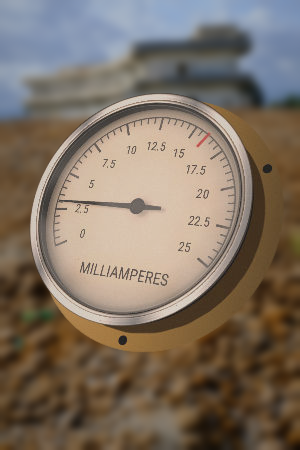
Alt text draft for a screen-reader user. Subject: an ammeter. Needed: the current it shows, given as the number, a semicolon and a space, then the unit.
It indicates 3; mA
